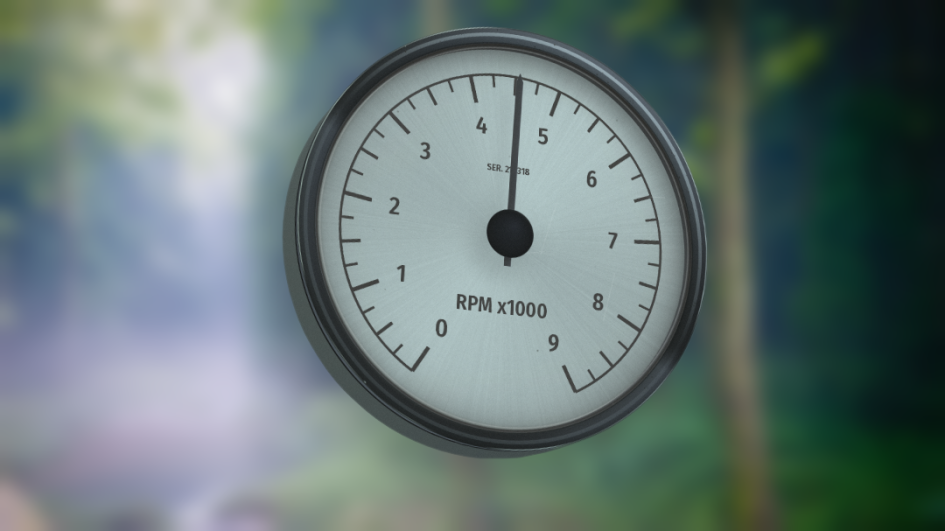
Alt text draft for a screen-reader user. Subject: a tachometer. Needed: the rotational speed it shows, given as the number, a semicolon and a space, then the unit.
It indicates 4500; rpm
